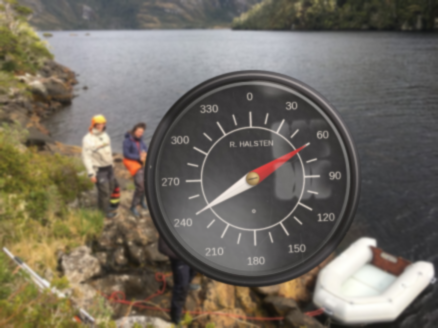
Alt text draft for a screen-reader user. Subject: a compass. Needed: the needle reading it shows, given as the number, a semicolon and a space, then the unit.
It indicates 60; °
